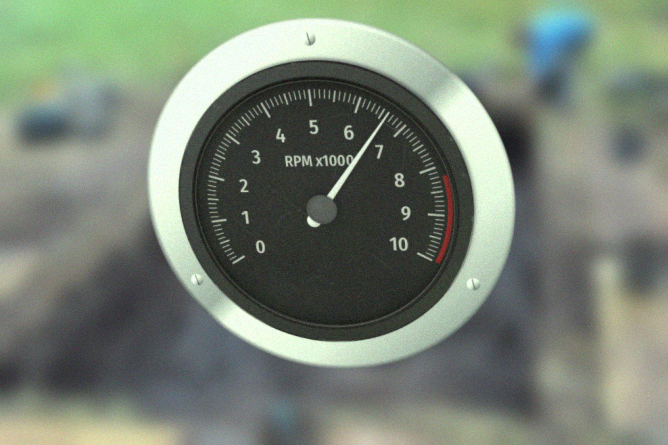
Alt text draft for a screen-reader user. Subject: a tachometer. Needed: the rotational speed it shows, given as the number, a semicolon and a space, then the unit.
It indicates 6600; rpm
